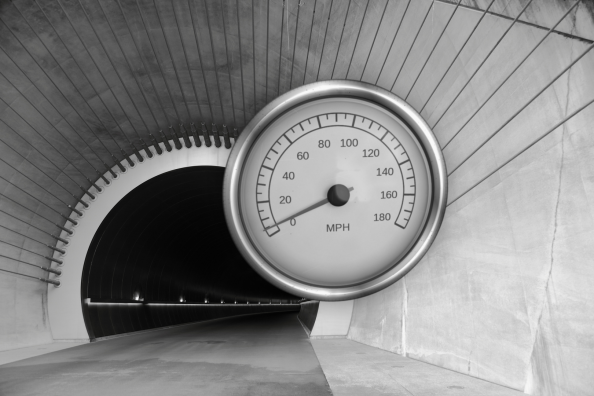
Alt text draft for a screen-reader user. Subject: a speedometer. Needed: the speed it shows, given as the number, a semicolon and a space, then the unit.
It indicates 5; mph
